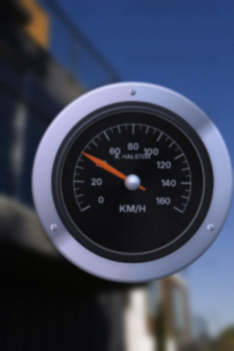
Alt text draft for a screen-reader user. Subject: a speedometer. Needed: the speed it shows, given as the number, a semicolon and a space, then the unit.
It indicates 40; km/h
